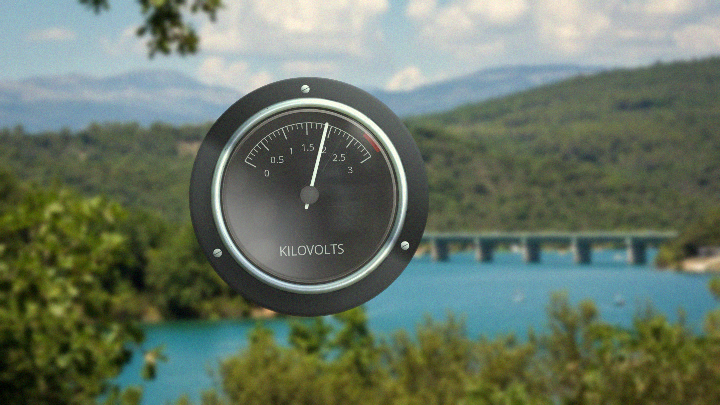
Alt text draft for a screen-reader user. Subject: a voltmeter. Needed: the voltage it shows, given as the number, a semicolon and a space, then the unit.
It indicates 1.9; kV
